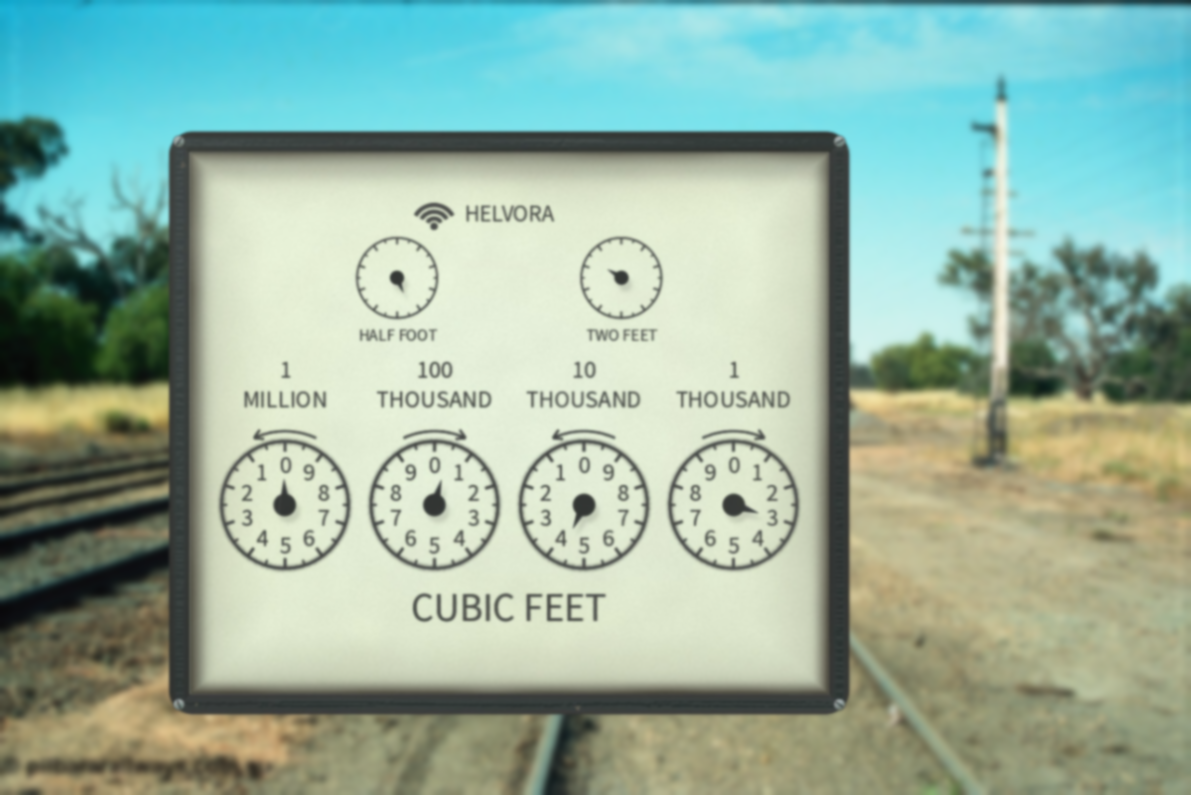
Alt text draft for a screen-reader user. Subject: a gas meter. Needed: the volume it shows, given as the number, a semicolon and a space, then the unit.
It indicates 4300; ft³
